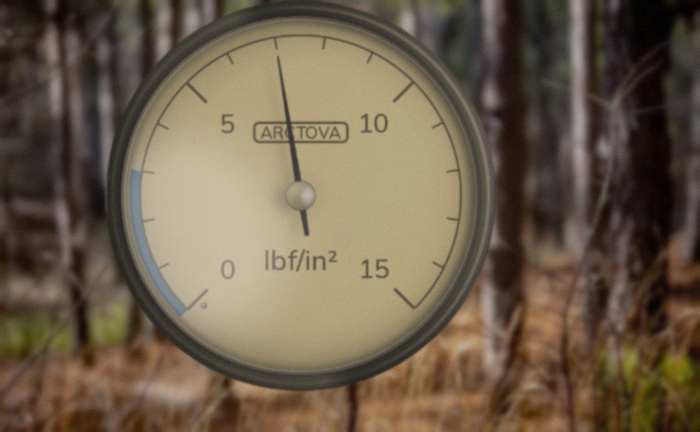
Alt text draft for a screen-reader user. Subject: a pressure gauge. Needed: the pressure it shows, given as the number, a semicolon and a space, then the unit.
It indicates 7; psi
